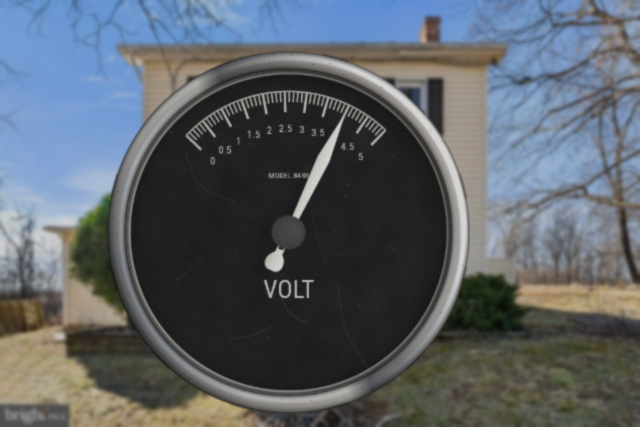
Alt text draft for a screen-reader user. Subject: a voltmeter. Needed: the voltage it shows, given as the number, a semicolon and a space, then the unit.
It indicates 4; V
